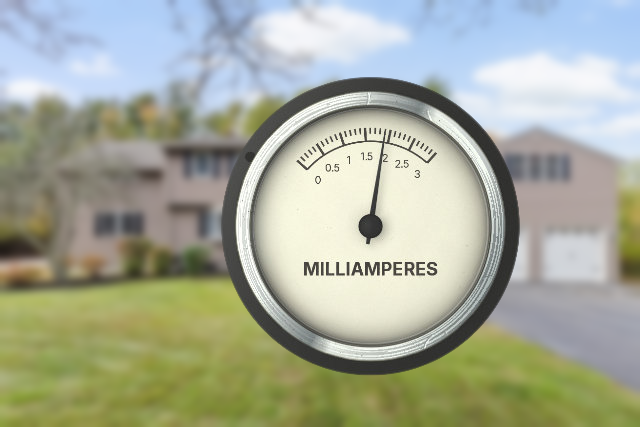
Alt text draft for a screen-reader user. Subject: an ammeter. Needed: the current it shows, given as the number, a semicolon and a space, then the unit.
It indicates 1.9; mA
